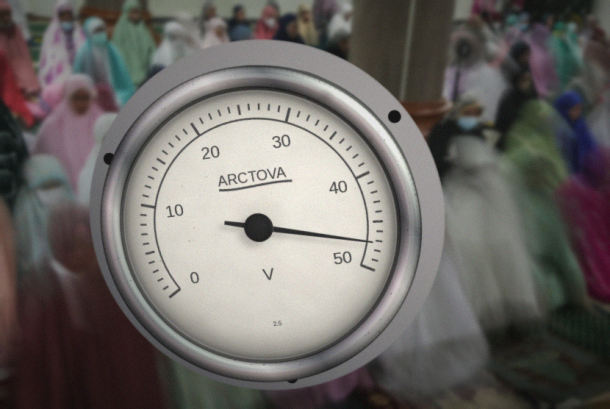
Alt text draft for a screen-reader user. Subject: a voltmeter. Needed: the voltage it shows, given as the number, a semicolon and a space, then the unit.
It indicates 47; V
